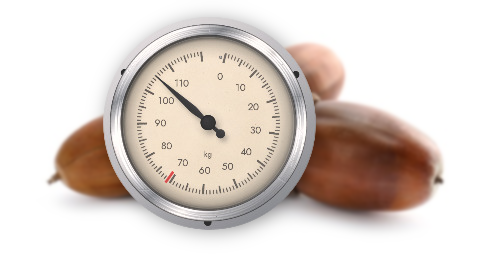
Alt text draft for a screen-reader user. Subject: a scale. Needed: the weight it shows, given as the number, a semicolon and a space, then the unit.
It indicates 105; kg
